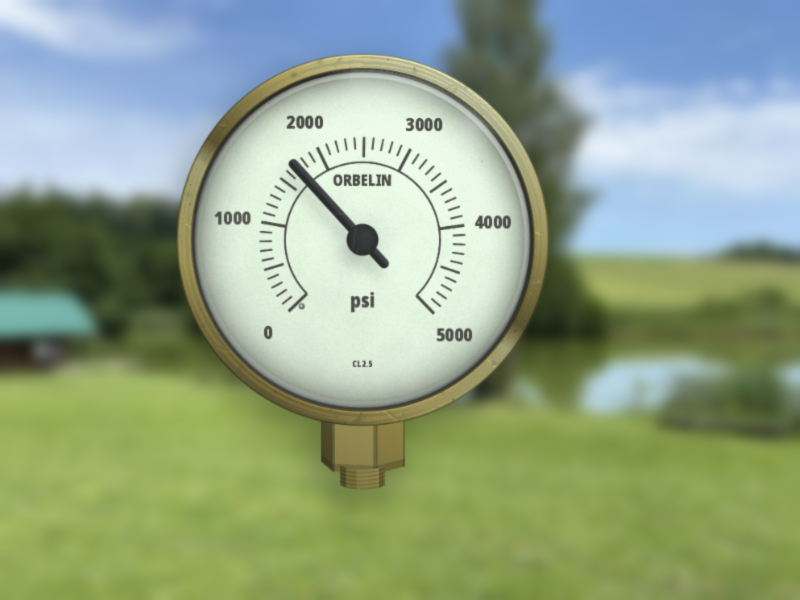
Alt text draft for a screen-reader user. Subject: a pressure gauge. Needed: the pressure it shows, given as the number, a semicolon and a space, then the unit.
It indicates 1700; psi
